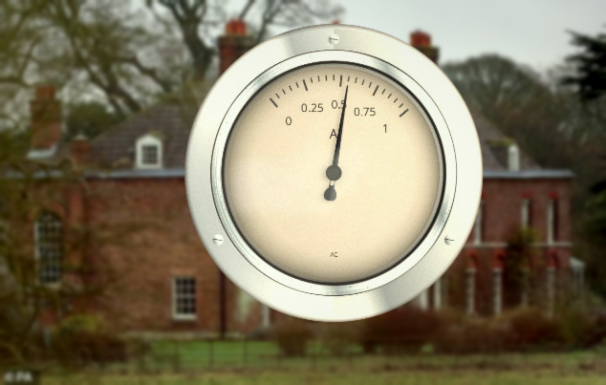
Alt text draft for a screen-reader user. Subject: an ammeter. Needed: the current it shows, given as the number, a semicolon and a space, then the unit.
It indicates 0.55; A
